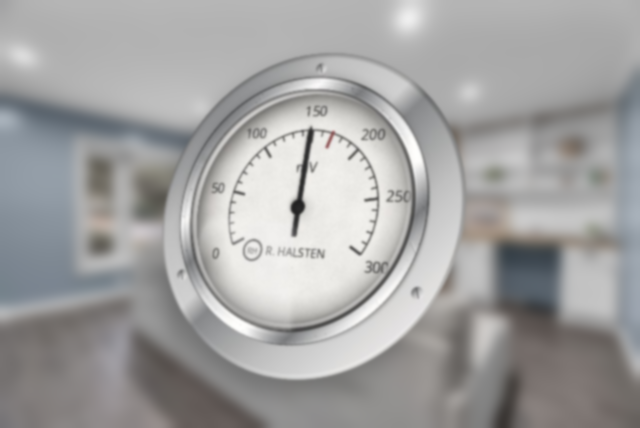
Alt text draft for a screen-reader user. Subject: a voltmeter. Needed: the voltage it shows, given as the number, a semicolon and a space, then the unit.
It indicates 150; mV
